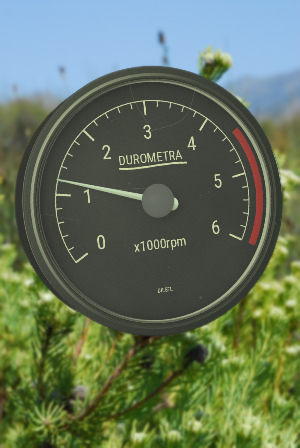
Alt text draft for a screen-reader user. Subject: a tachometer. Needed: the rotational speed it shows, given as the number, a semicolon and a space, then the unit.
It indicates 1200; rpm
